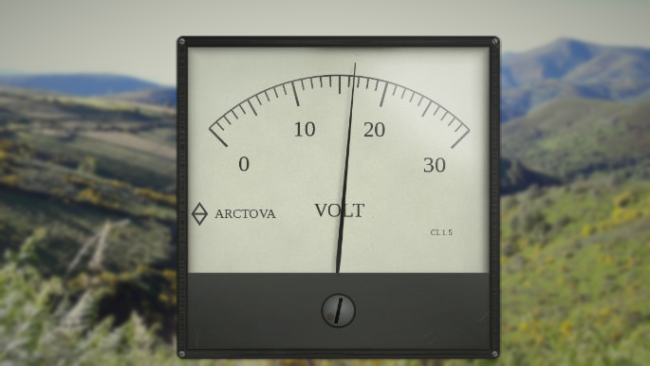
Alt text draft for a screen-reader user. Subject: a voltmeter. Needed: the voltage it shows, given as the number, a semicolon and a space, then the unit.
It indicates 16.5; V
